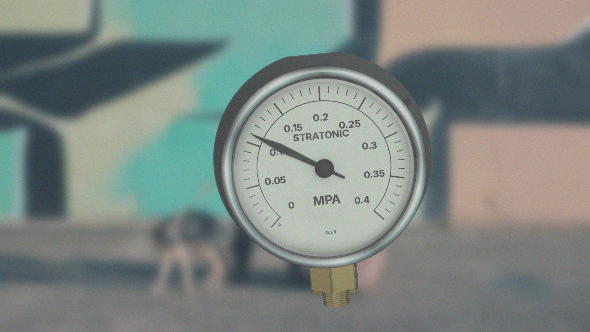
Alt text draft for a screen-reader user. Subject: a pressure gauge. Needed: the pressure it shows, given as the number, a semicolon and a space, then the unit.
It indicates 0.11; MPa
